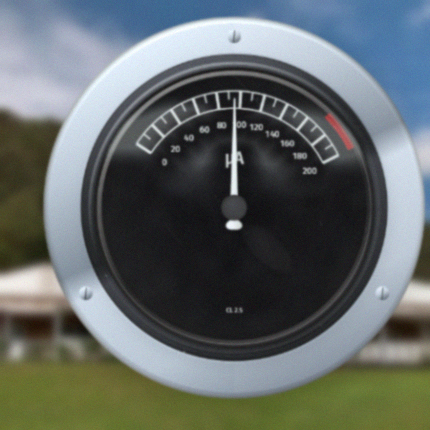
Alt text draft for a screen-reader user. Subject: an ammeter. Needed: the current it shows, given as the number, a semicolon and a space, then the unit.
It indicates 95; µA
